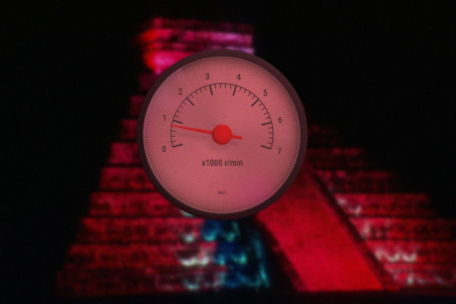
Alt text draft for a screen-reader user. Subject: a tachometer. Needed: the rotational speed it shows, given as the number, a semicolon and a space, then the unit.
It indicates 800; rpm
